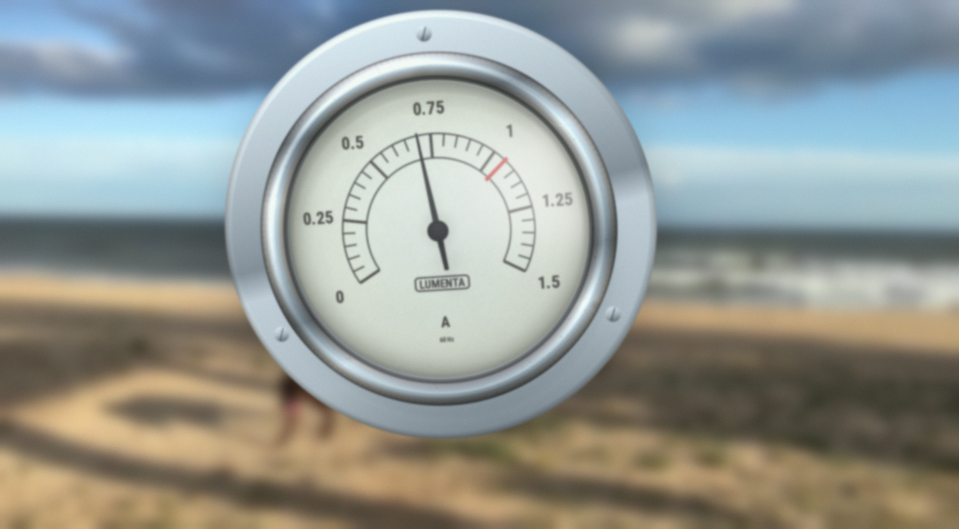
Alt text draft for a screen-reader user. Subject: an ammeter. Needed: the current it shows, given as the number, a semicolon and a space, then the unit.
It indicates 0.7; A
